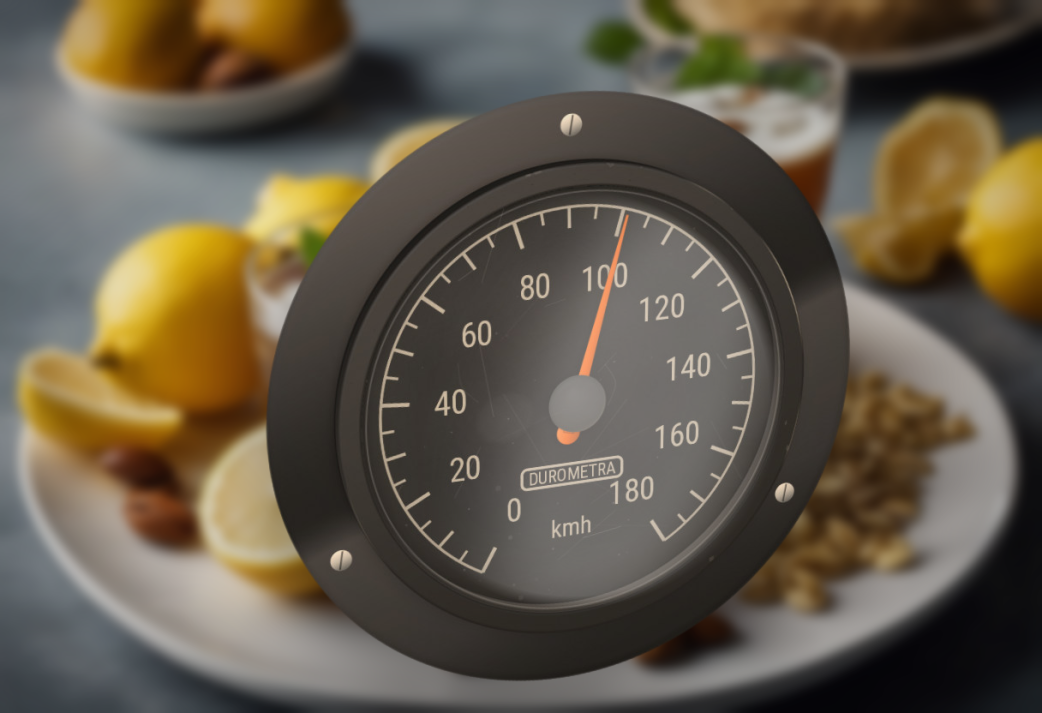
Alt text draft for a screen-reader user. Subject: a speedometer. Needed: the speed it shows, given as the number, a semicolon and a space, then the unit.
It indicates 100; km/h
